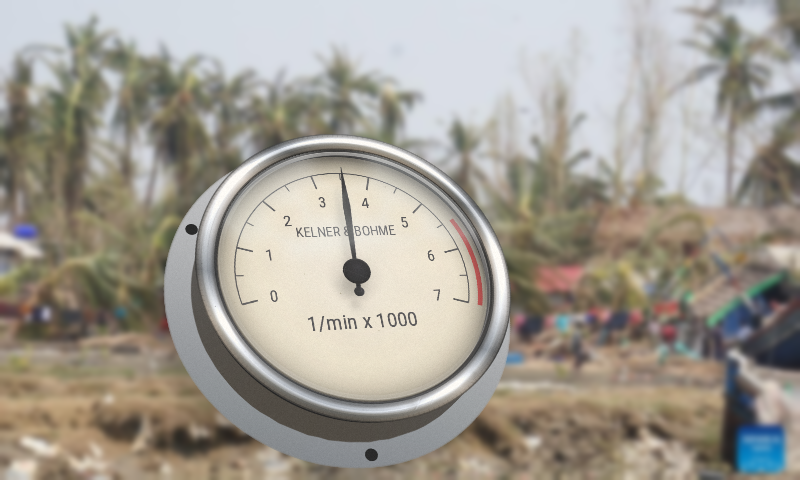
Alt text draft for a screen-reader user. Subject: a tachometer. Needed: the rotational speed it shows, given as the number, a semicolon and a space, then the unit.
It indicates 3500; rpm
